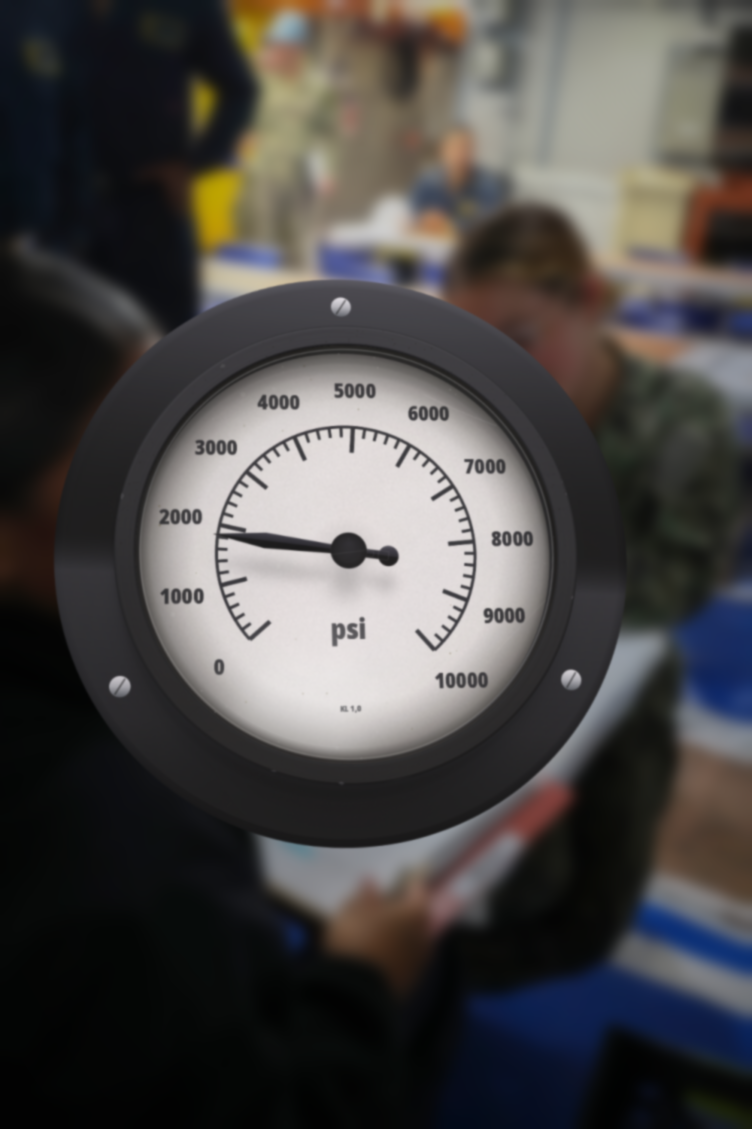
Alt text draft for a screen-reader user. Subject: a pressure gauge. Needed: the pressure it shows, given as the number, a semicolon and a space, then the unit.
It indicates 1800; psi
